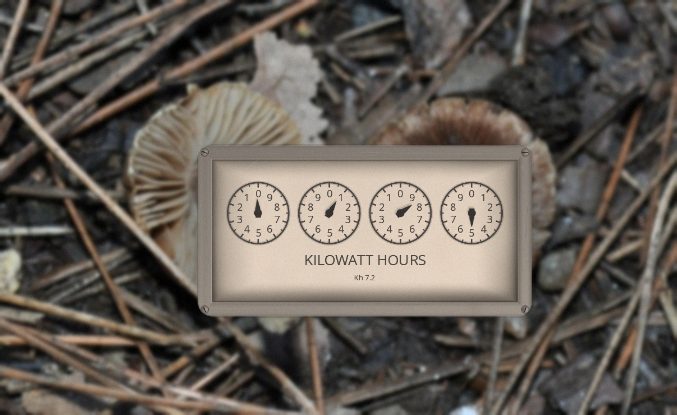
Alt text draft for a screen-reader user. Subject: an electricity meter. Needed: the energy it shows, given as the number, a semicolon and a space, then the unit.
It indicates 85; kWh
